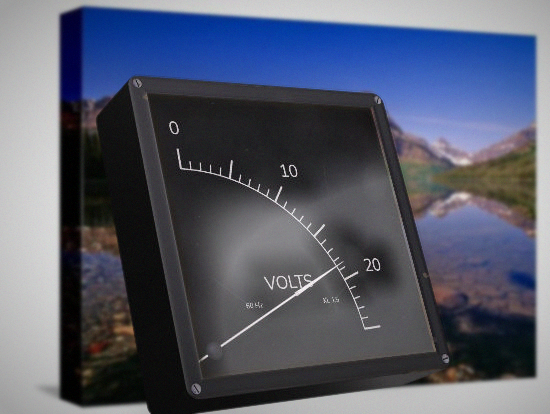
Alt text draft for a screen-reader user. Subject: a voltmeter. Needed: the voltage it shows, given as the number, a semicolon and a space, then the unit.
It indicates 18.5; V
